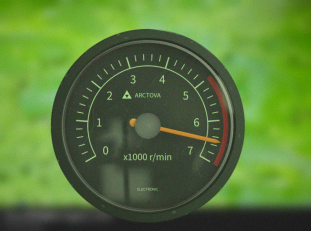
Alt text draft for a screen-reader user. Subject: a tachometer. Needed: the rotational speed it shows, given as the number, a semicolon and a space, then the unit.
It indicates 6500; rpm
